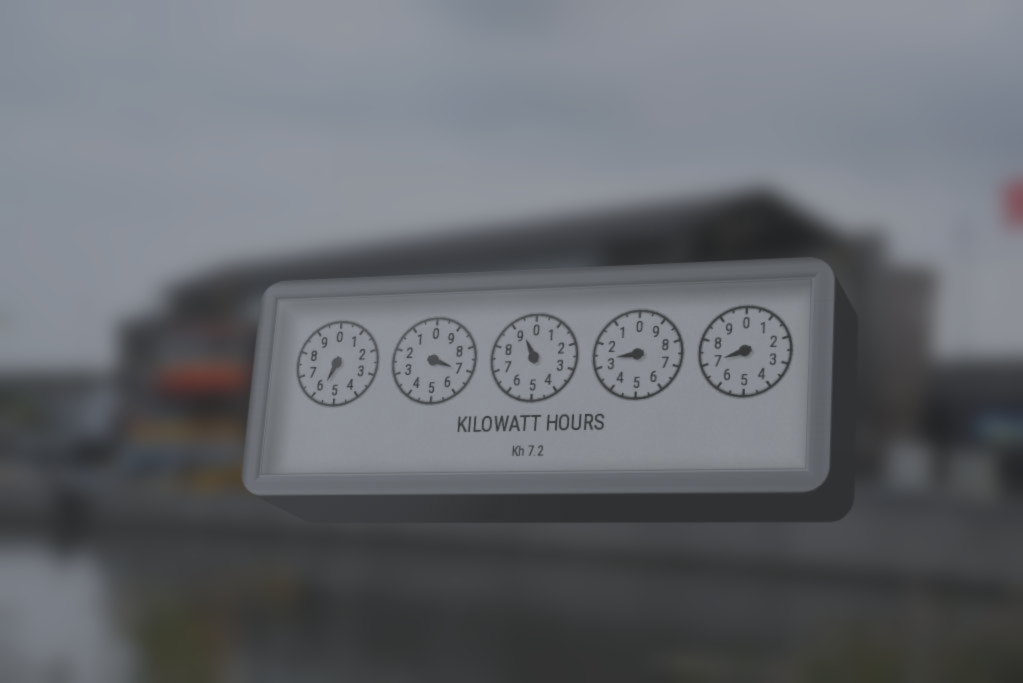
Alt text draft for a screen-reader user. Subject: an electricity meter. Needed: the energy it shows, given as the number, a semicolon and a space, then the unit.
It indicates 56927; kWh
